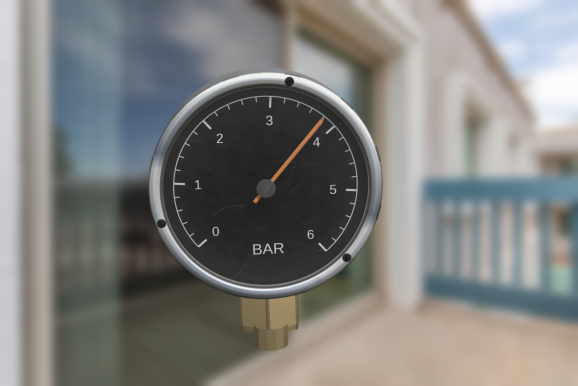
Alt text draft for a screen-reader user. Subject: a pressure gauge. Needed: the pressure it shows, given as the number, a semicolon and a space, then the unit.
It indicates 3.8; bar
